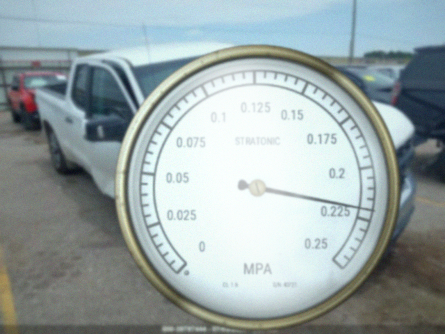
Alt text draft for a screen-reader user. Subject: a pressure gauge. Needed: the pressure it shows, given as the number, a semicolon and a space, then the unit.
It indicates 0.22; MPa
